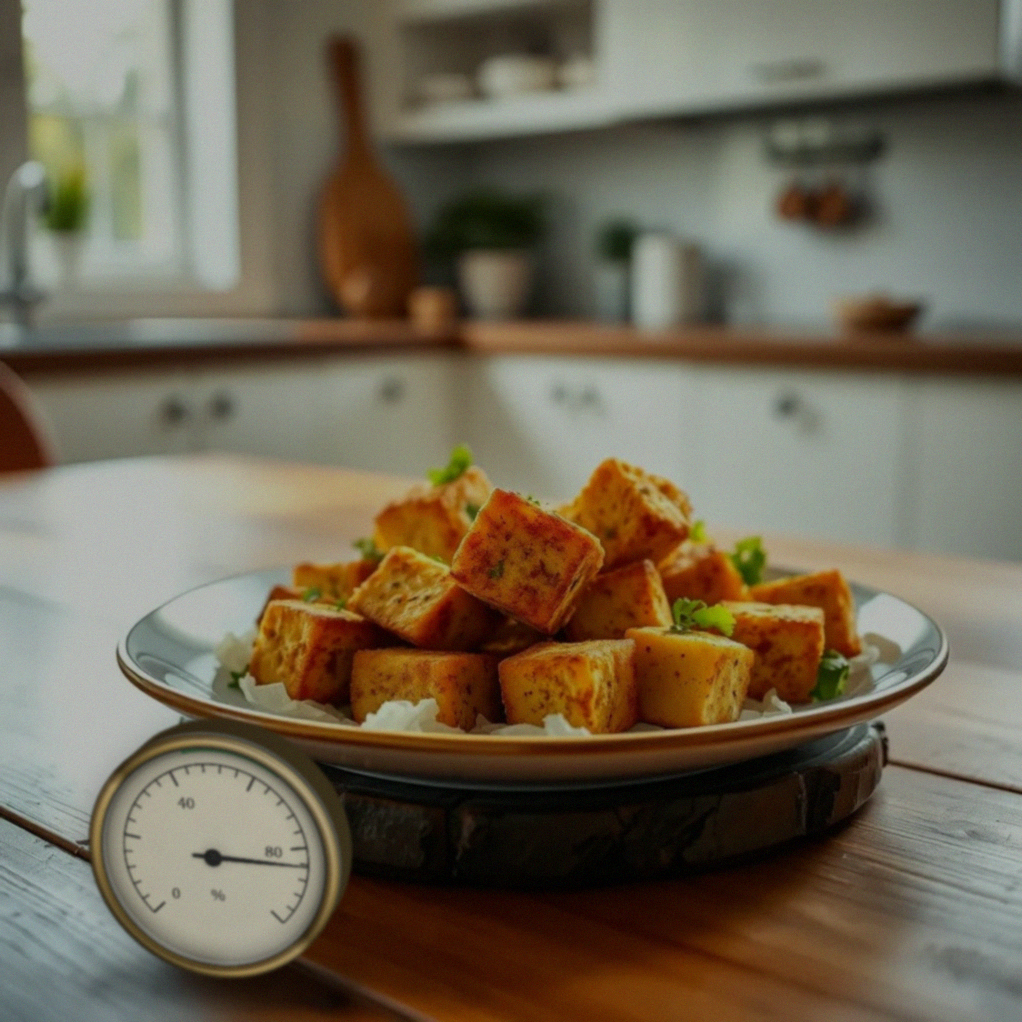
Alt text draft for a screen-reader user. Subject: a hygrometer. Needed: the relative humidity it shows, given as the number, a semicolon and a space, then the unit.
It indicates 84; %
